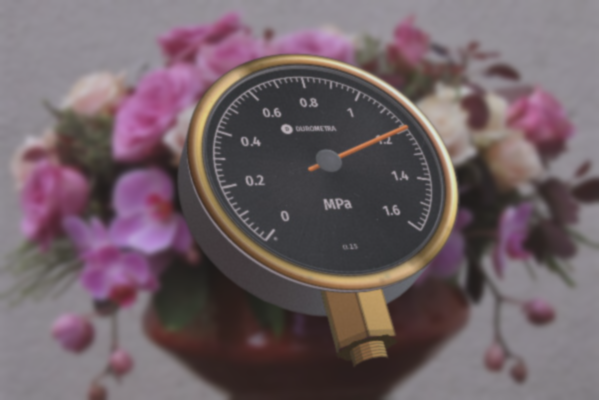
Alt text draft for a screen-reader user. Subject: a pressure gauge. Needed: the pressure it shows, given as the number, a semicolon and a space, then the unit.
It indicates 1.2; MPa
